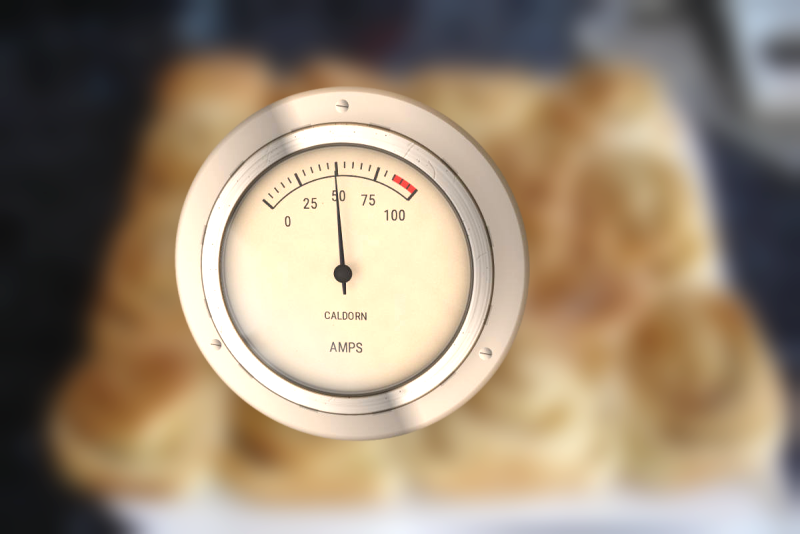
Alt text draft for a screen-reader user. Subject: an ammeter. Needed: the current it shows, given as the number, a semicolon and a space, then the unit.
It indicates 50; A
